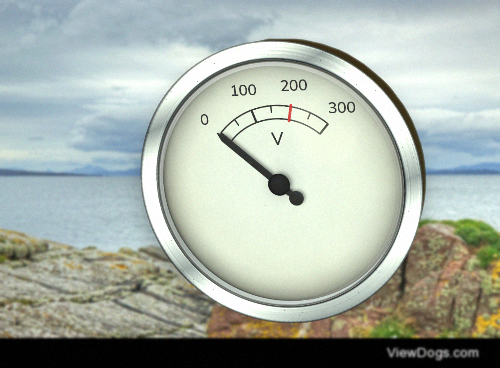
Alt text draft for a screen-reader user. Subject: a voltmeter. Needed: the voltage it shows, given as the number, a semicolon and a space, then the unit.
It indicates 0; V
